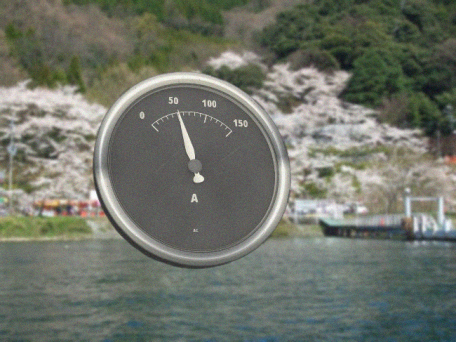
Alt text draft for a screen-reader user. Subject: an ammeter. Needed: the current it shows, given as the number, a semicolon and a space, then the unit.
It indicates 50; A
